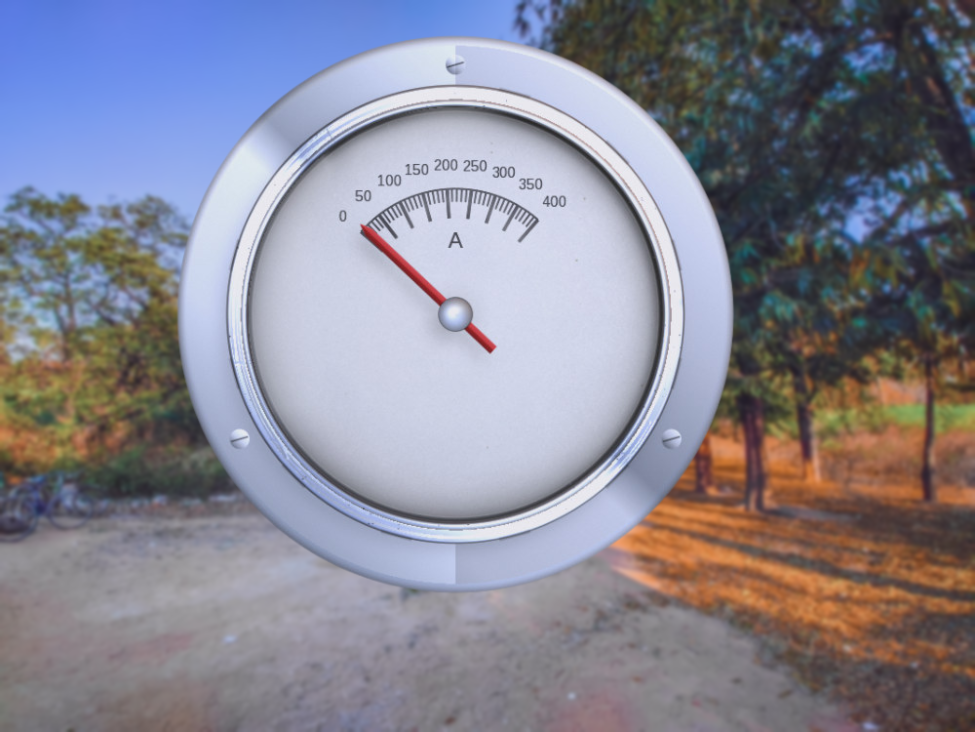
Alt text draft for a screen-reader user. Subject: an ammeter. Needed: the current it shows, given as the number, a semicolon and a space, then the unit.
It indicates 10; A
